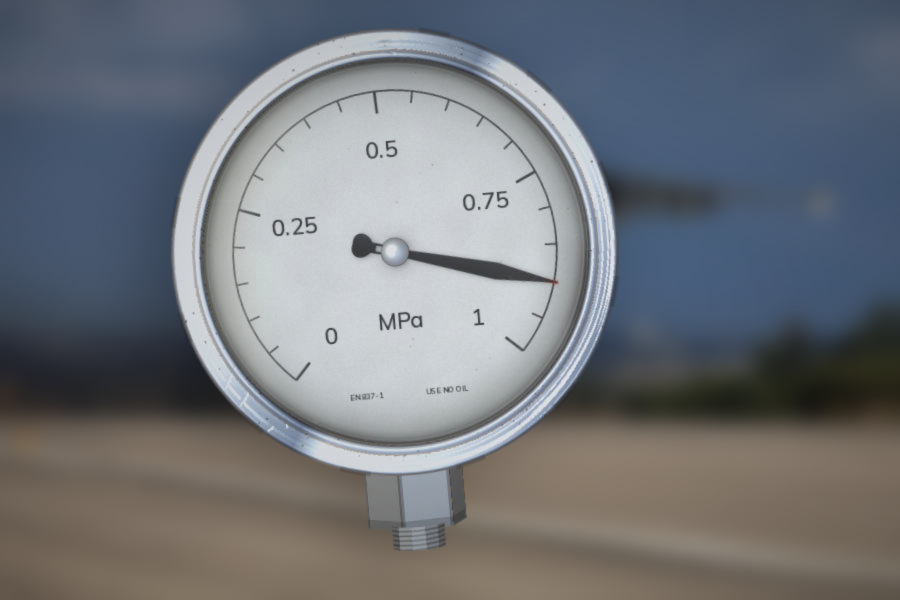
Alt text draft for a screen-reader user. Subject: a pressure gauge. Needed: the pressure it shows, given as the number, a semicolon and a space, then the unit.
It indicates 0.9; MPa
